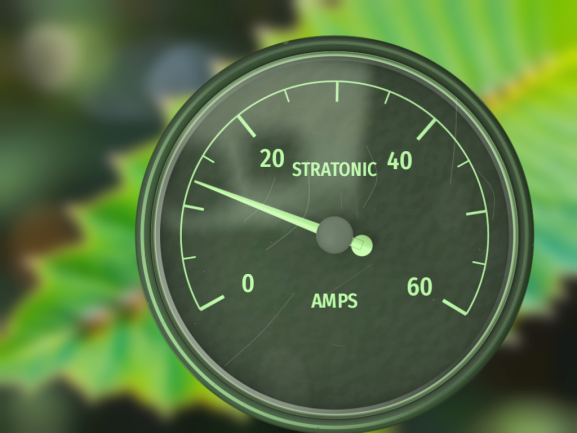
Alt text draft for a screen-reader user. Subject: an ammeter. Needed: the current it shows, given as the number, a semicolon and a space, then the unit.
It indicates 12.5; A
